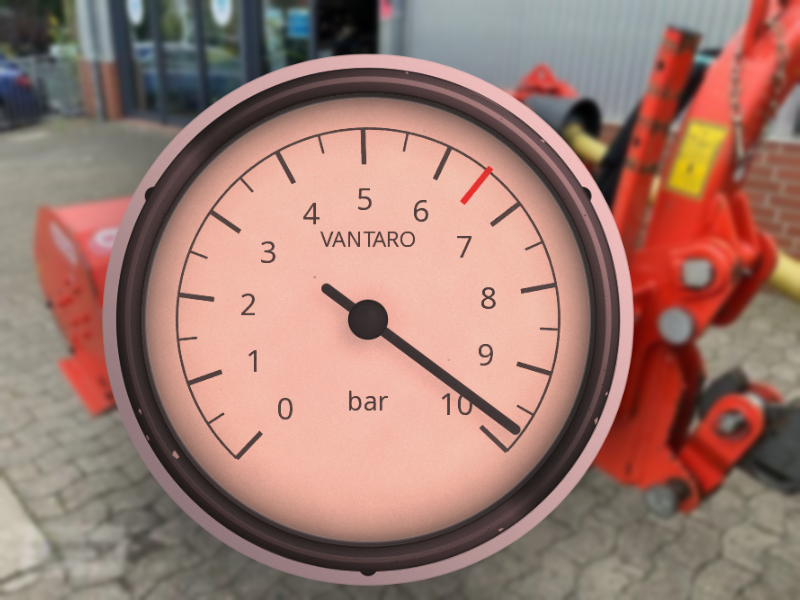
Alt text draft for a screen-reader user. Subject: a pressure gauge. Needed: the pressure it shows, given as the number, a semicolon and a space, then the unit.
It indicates 9.75; bar
